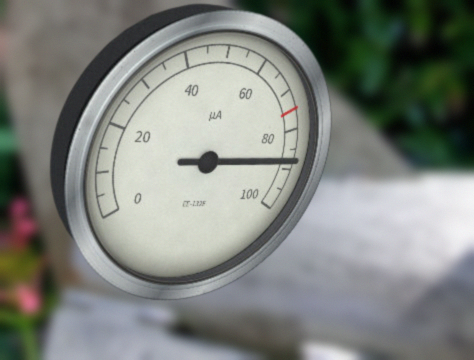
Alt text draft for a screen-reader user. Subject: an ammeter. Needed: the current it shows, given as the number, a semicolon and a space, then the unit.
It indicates 87.5; µA
